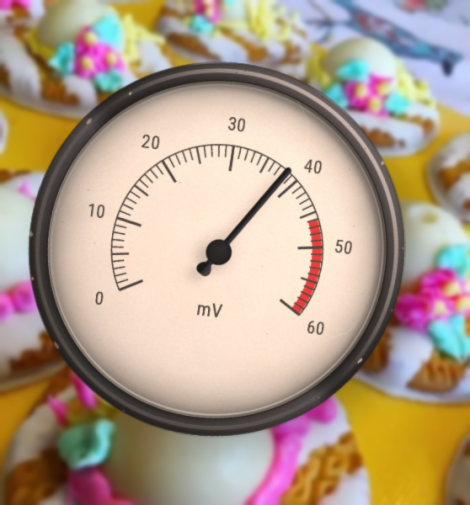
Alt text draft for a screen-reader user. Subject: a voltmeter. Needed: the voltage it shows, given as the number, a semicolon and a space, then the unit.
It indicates 38; mV
